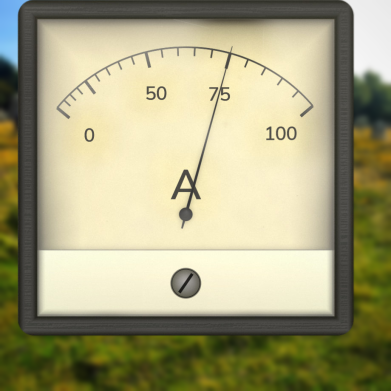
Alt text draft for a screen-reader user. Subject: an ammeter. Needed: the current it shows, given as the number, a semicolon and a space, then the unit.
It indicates 75; A
